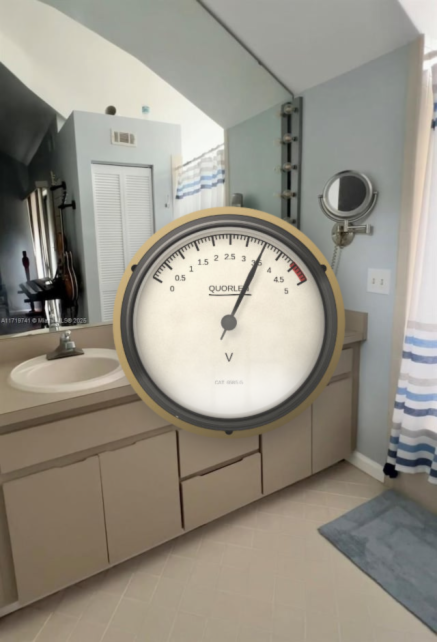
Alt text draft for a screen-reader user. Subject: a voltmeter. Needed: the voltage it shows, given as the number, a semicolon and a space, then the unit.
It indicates 3.5; V
